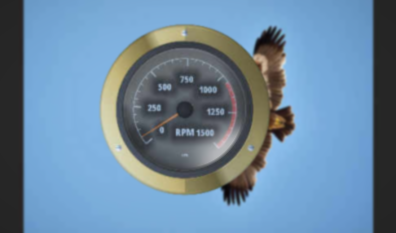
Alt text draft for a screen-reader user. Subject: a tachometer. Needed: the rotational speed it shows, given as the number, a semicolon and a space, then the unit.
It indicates 50; rpm
